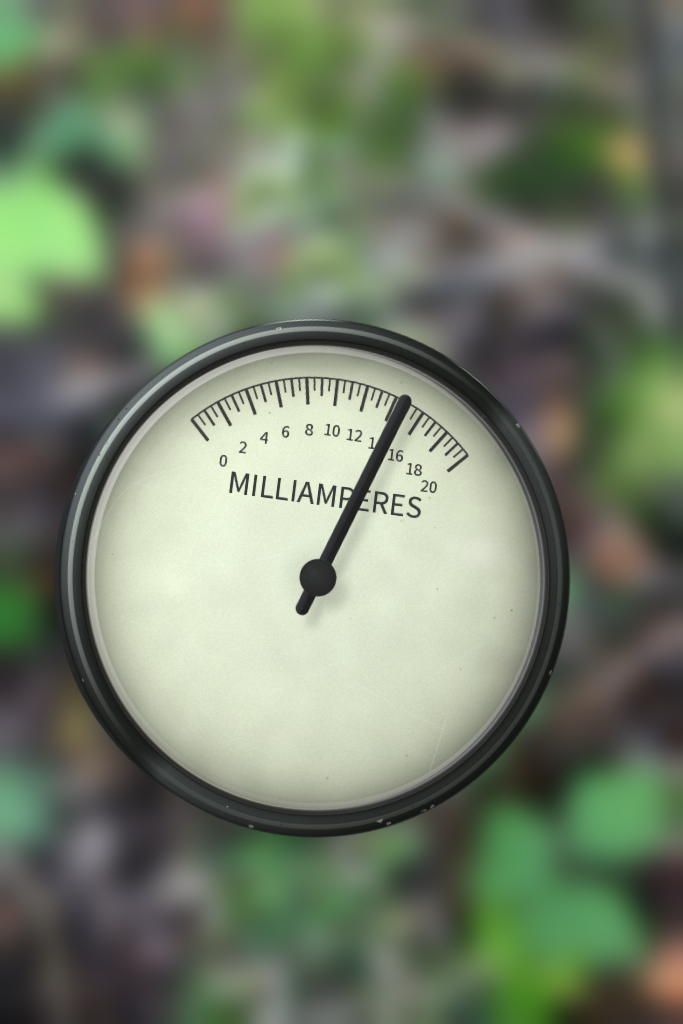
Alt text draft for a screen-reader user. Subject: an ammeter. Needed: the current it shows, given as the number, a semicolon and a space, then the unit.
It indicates 14.5; mA
